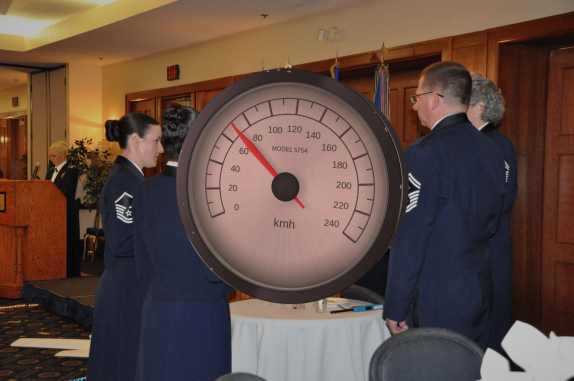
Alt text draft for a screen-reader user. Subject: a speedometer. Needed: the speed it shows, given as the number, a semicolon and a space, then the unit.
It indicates 70; km/h
